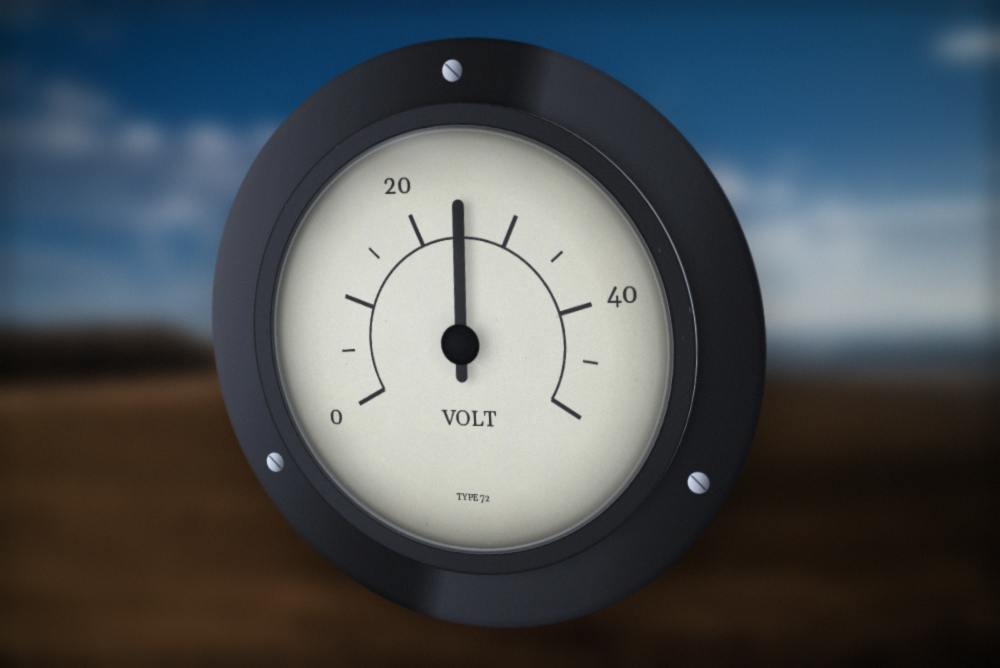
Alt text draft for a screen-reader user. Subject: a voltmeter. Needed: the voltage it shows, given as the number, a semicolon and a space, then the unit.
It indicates 25; V
